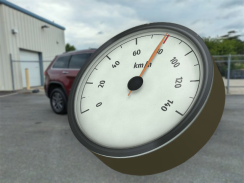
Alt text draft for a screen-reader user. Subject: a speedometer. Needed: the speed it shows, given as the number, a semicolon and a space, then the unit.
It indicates 80; km/h
